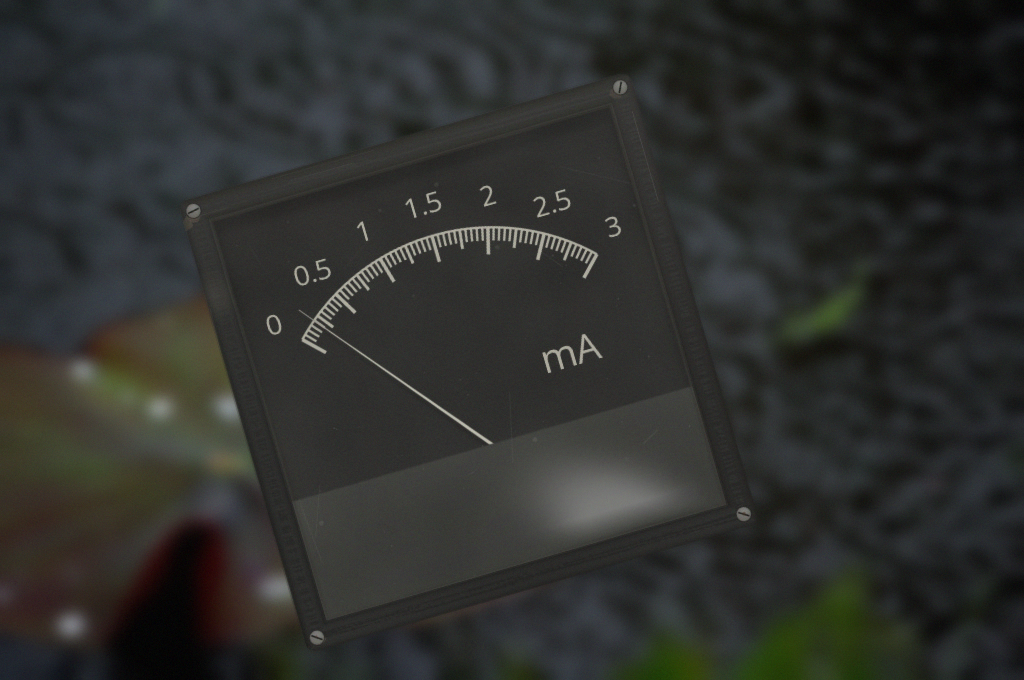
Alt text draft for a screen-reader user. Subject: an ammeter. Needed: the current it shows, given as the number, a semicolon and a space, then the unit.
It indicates 0.2; mA
